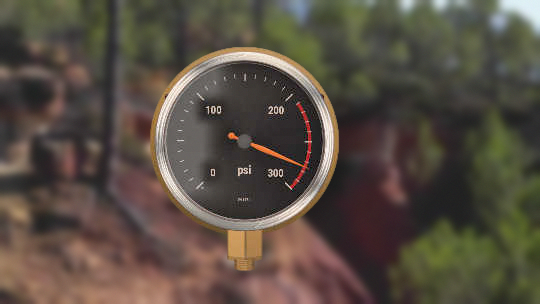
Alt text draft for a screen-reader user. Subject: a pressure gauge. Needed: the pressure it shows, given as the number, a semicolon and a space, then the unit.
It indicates 275; psi
